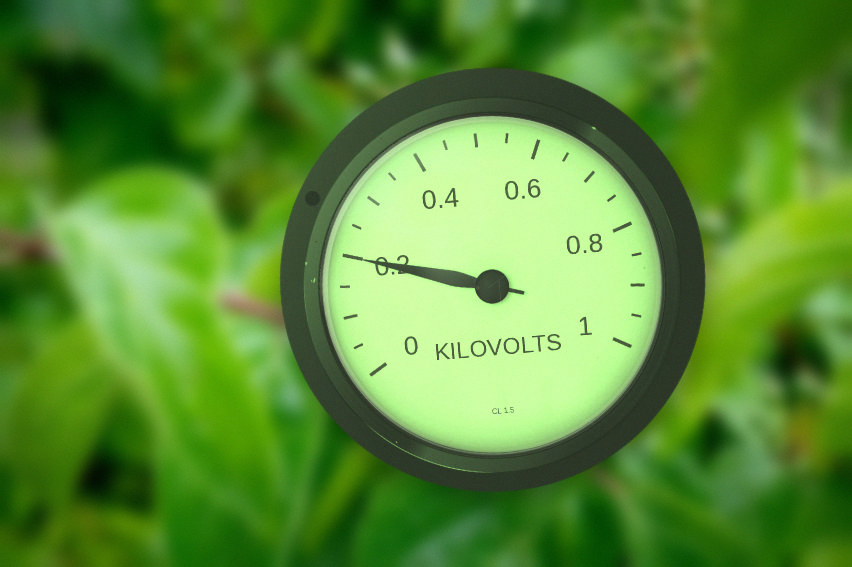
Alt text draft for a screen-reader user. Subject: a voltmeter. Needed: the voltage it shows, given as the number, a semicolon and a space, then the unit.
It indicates 0.2; kV
